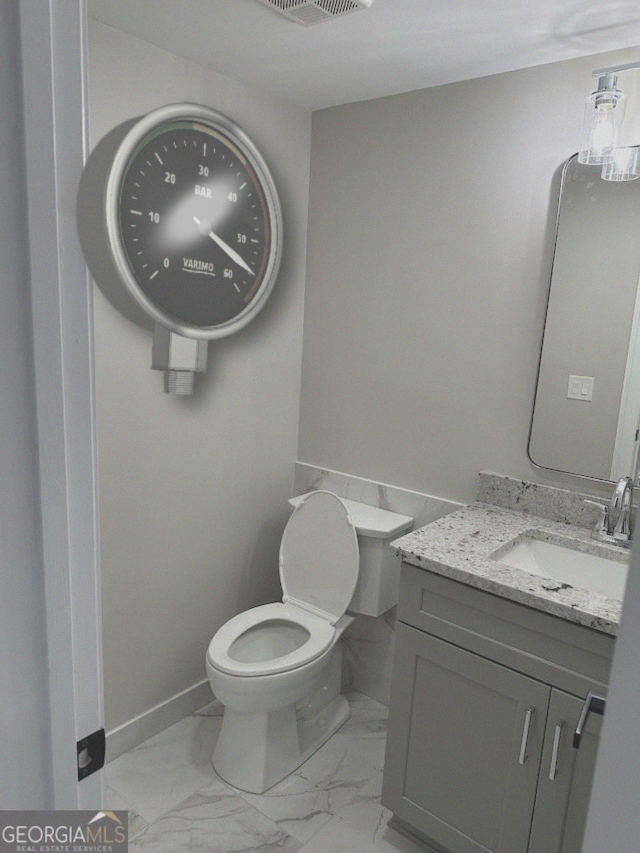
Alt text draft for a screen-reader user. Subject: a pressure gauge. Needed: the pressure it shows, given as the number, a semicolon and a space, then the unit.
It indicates 56; bar
